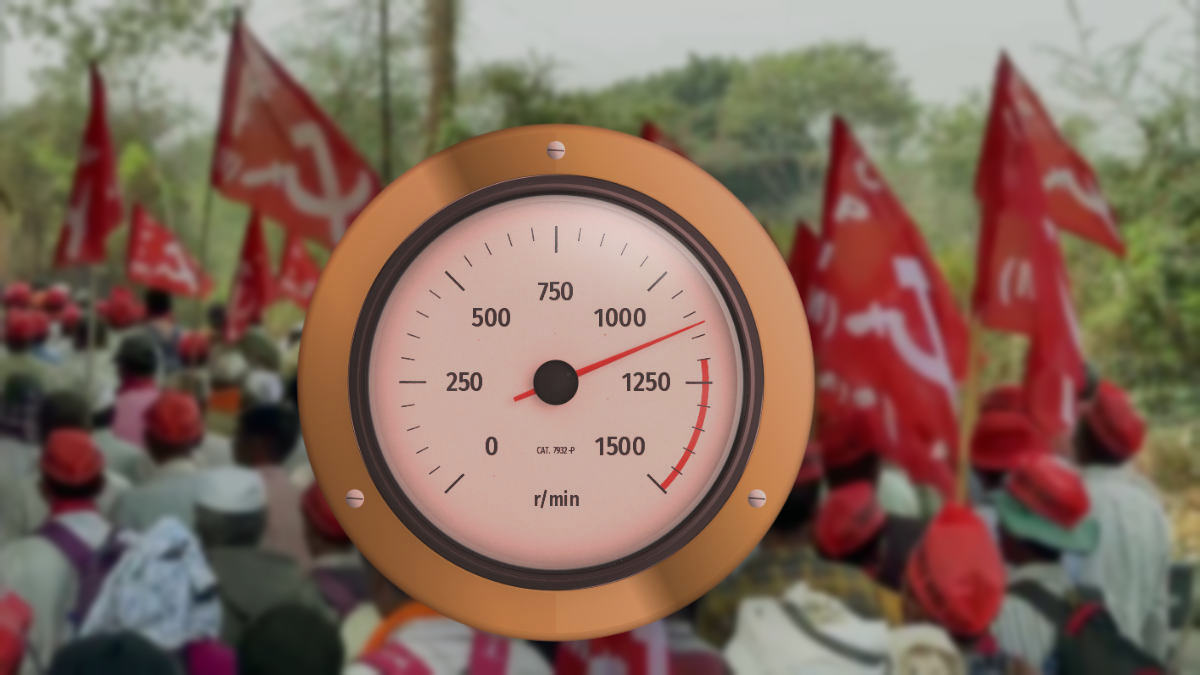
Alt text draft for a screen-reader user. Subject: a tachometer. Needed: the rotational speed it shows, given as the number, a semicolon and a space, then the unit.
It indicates 1125; rpm
